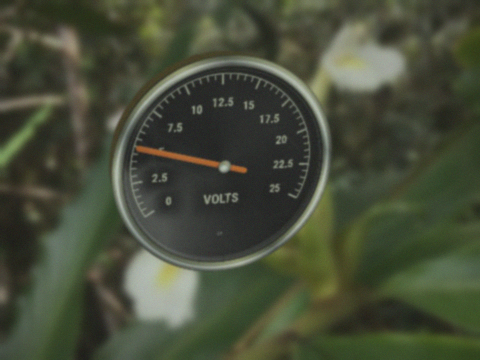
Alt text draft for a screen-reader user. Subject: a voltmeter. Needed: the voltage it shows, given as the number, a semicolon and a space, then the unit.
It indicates 5; V
